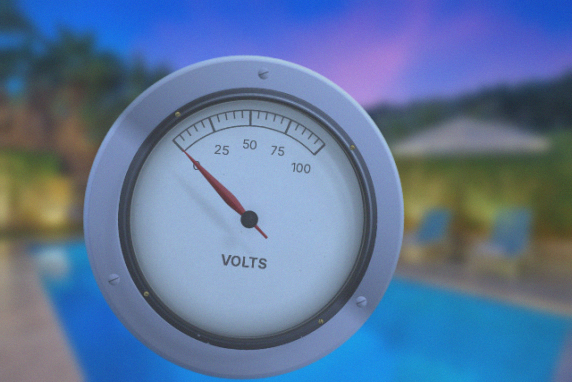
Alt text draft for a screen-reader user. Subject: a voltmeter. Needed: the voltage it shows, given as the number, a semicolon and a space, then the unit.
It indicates 0; V
